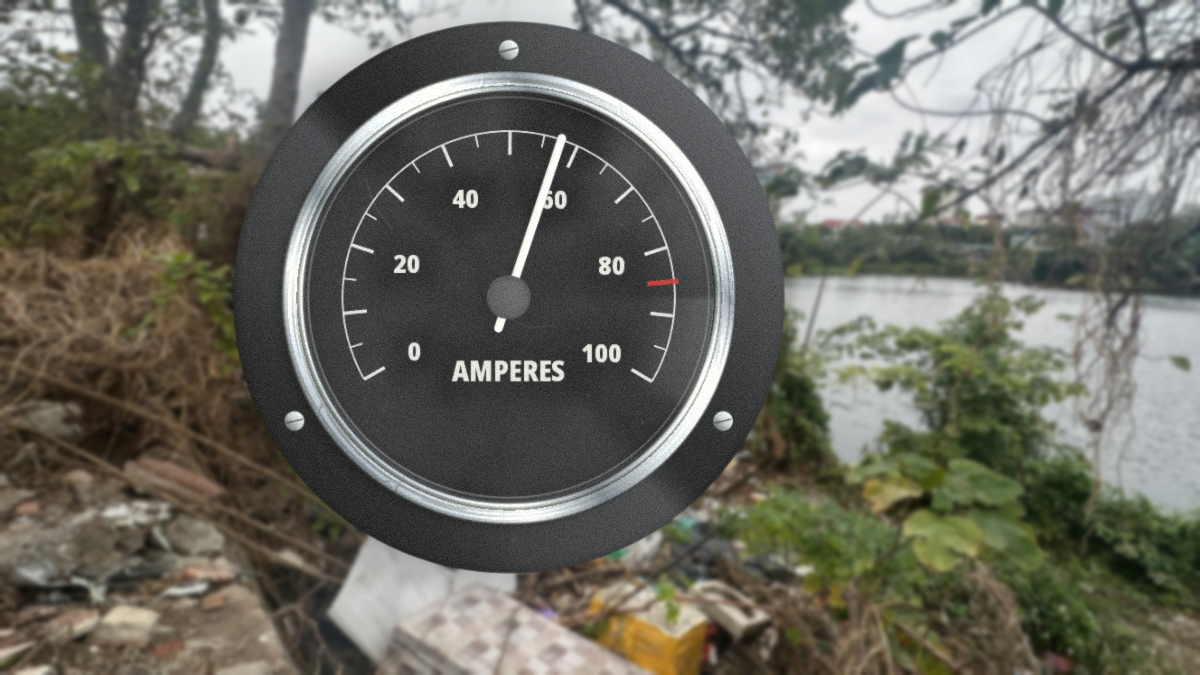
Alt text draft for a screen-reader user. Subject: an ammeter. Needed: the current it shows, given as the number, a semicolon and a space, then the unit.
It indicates 57.5; A
